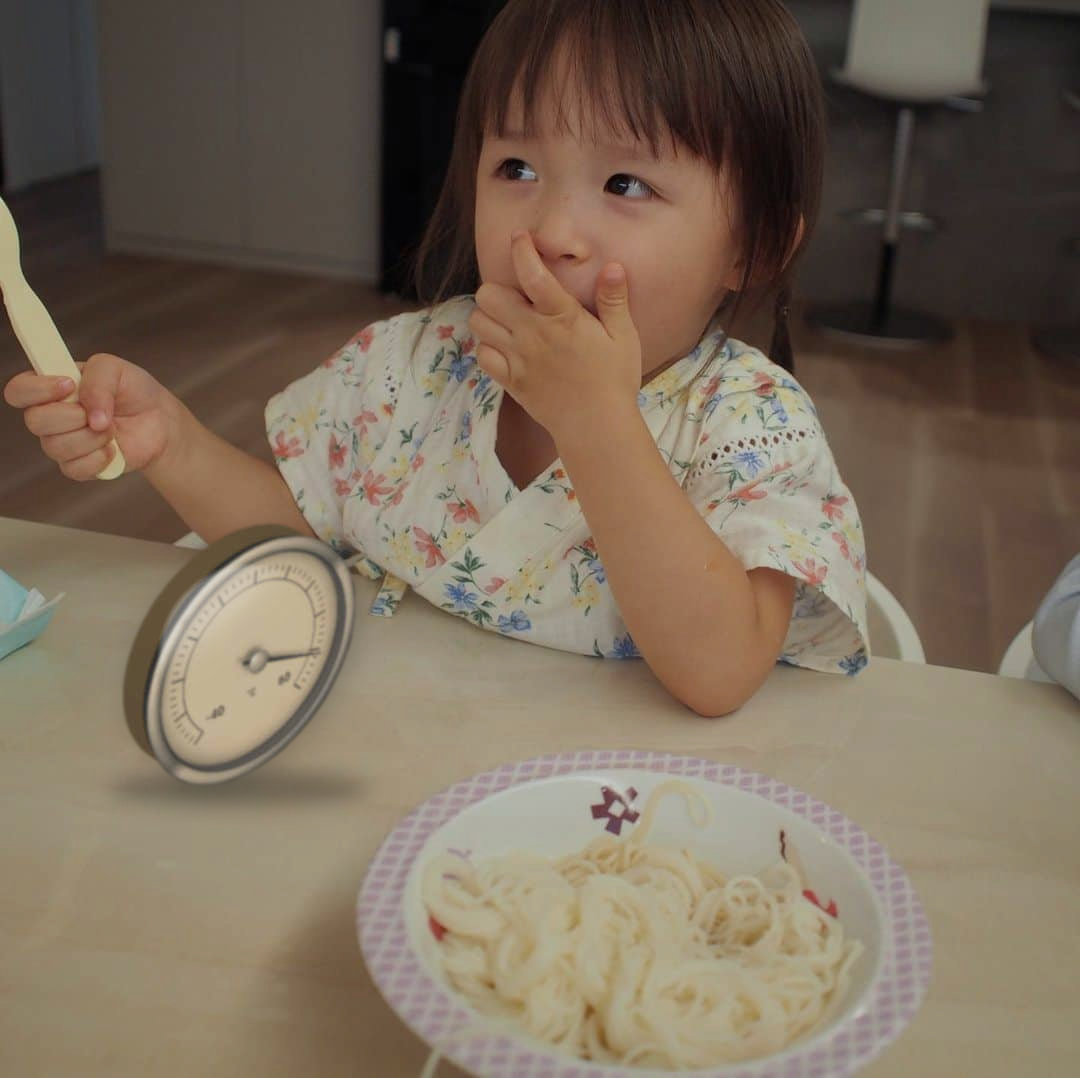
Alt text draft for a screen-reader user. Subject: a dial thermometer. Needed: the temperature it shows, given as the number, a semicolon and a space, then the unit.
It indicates 50; °C
